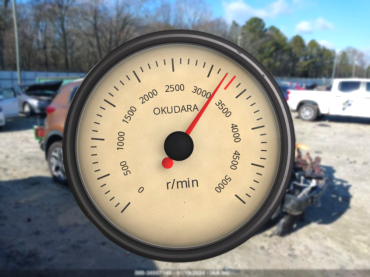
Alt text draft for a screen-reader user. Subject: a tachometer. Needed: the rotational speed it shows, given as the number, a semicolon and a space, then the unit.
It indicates 3200; rpm
